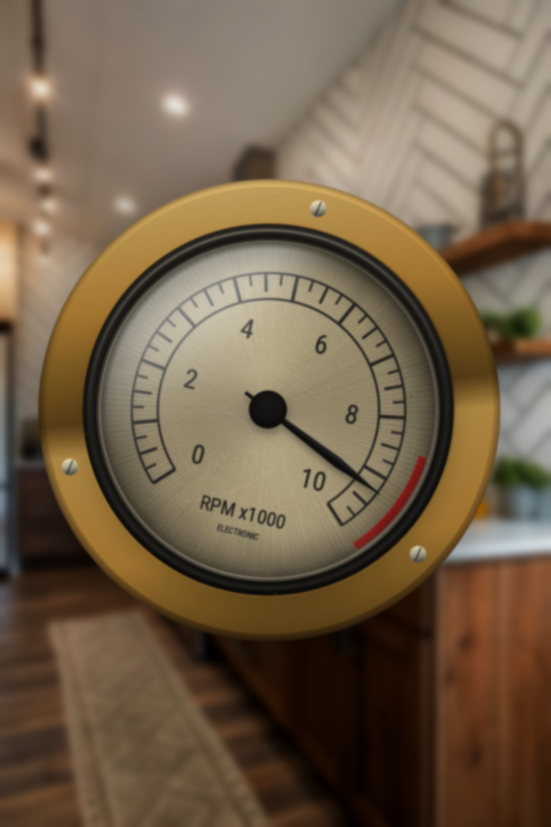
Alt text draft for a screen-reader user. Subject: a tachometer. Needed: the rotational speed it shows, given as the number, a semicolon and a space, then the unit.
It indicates 9250; rpm
